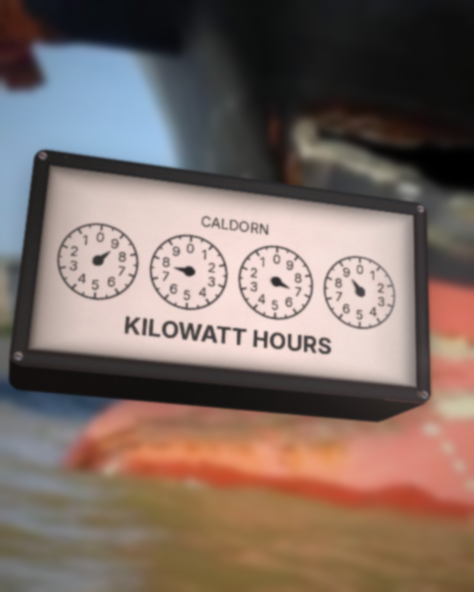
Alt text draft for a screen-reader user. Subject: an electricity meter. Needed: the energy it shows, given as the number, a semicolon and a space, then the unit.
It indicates 8769; kWh
